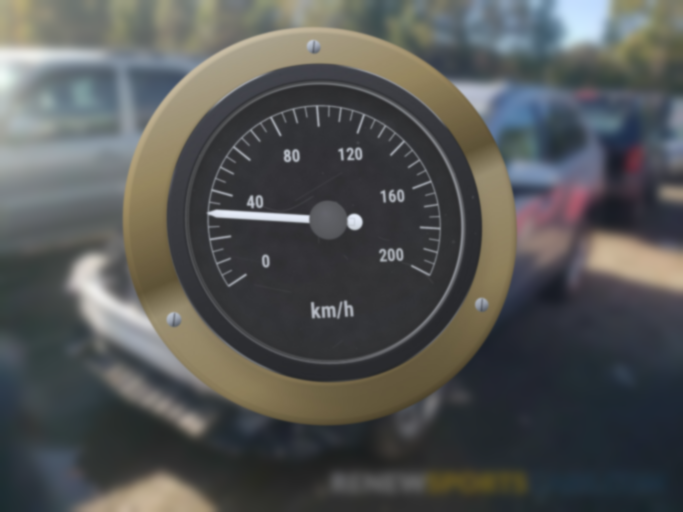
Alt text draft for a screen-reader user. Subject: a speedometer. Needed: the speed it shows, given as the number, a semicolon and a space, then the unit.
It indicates 30; km/h
